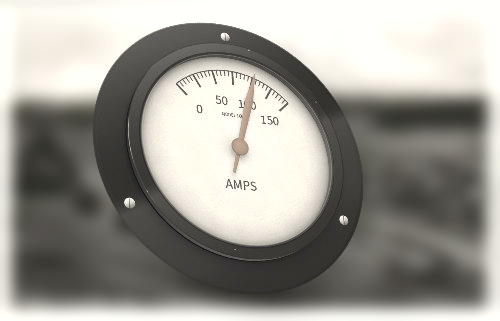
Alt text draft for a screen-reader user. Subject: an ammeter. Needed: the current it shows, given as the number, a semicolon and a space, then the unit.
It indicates 100; A
